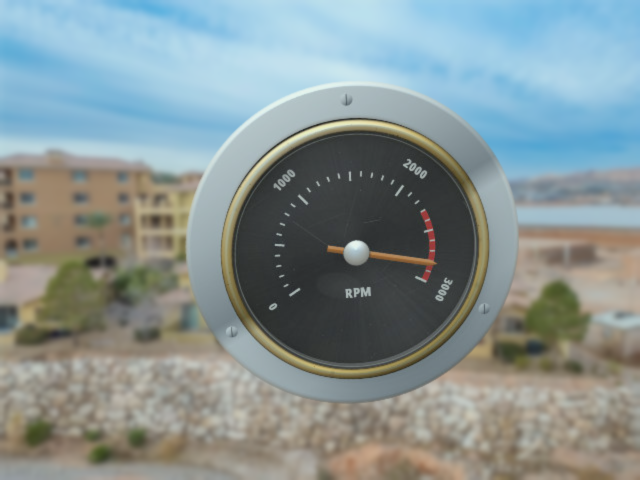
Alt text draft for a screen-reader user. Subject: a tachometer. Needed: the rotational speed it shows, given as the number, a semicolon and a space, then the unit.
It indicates 2800; rpm
